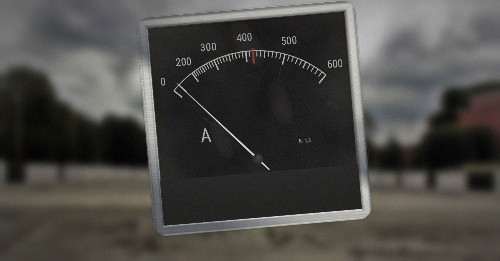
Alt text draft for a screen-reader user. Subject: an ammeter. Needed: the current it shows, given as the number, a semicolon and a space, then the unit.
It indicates 100; A
